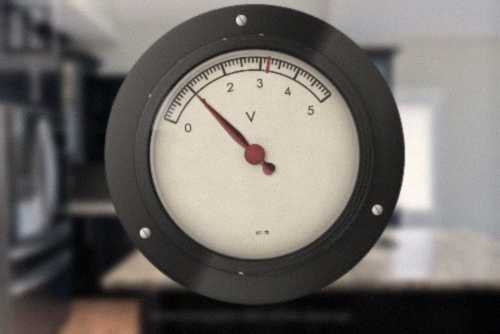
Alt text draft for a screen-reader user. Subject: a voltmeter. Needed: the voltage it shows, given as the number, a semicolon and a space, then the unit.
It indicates 1; V
